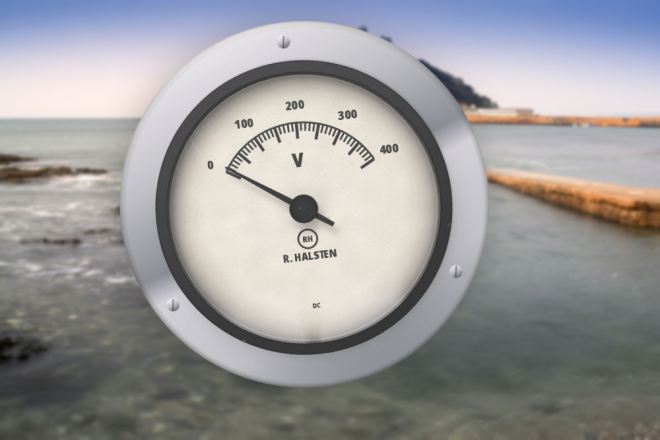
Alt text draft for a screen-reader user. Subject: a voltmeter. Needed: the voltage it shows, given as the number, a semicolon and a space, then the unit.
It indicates 10; V
